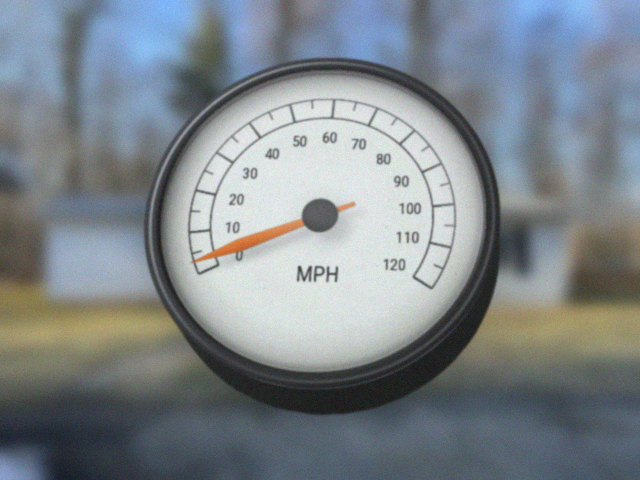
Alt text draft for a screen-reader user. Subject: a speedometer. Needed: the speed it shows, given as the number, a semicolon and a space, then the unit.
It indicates 2.5; mph
